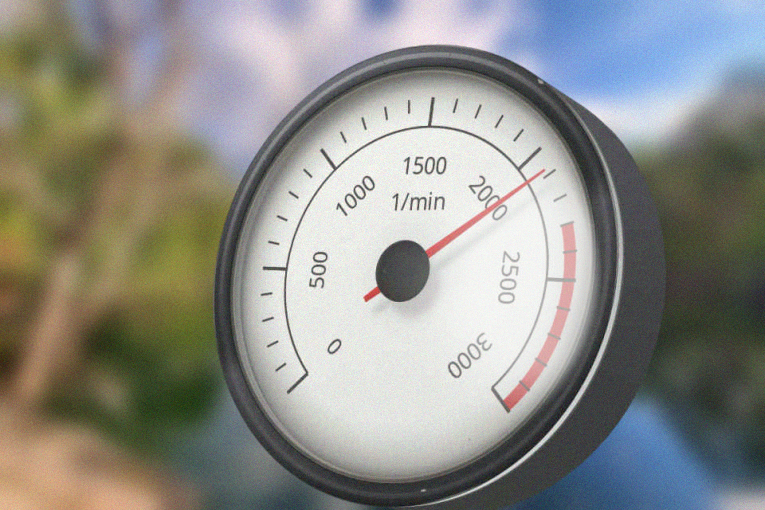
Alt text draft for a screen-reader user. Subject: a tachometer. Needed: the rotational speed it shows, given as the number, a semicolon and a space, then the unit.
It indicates 2100; rpm
